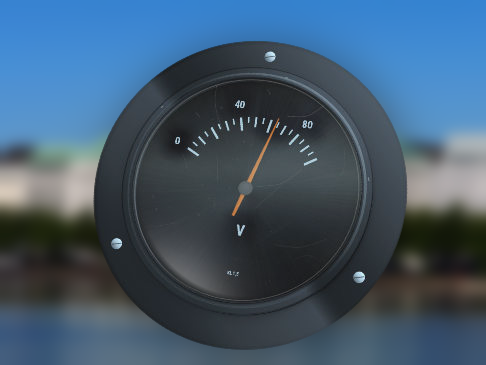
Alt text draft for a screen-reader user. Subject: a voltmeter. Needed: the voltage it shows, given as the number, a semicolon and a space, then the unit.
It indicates 65; V
